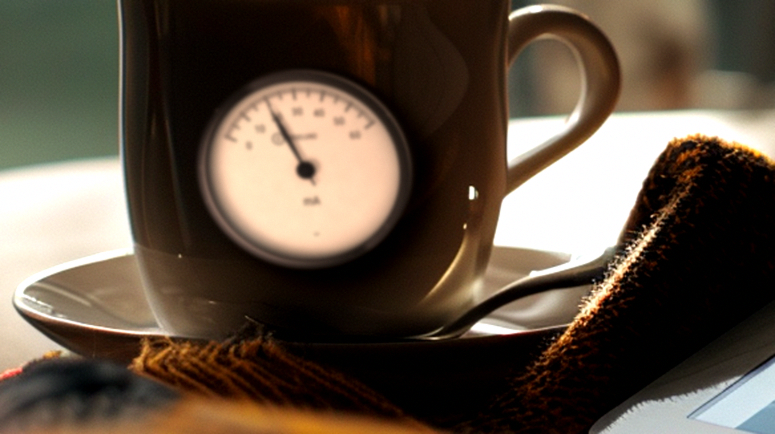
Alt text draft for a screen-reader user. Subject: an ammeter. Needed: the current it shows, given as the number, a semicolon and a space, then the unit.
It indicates 20; mA
